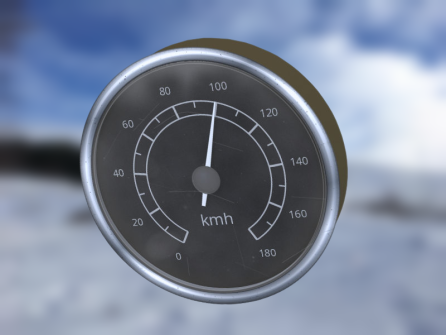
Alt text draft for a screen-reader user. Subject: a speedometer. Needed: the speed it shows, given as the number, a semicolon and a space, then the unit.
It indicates 100; km/h
